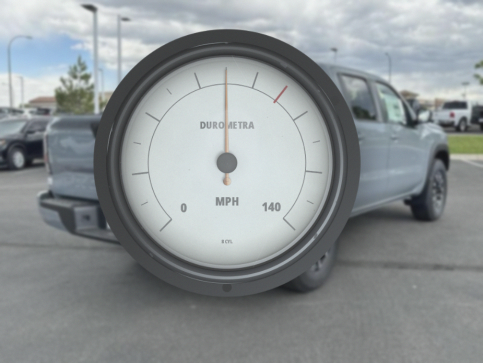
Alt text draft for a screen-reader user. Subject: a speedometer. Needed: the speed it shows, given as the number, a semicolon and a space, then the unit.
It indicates 70; mph
